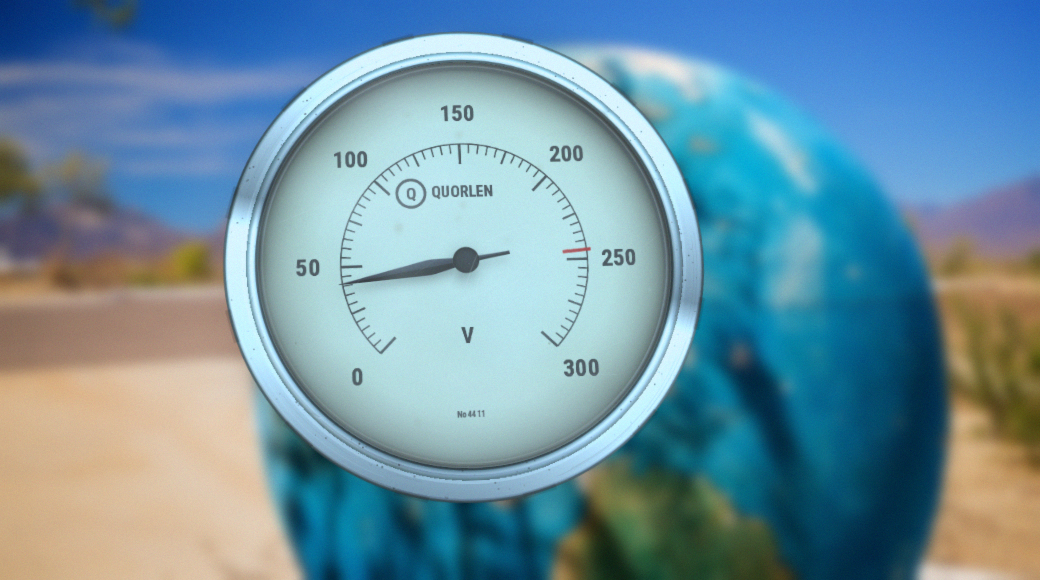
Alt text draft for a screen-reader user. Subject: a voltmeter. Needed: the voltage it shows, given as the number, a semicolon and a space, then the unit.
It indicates 40; V
